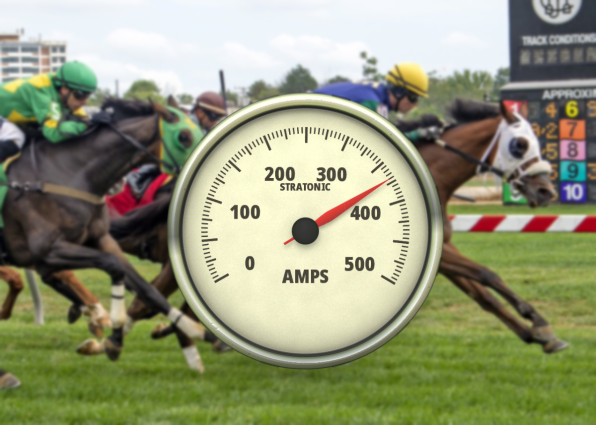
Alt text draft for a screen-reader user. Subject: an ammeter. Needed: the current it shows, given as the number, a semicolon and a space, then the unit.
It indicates 370; A
